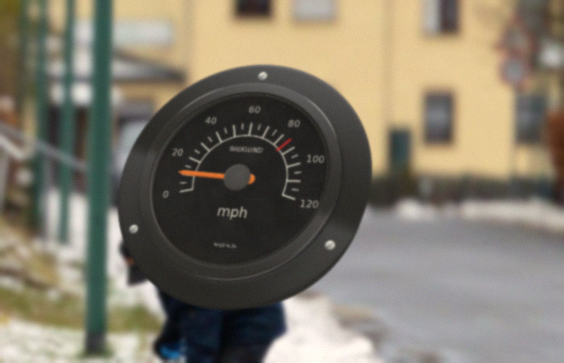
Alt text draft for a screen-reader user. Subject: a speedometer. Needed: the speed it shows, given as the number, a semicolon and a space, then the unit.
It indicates 10; mph
